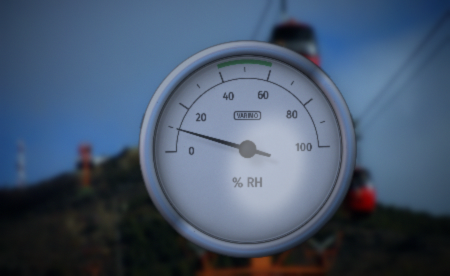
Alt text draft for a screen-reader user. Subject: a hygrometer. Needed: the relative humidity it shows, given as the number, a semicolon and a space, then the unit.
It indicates 10; %
